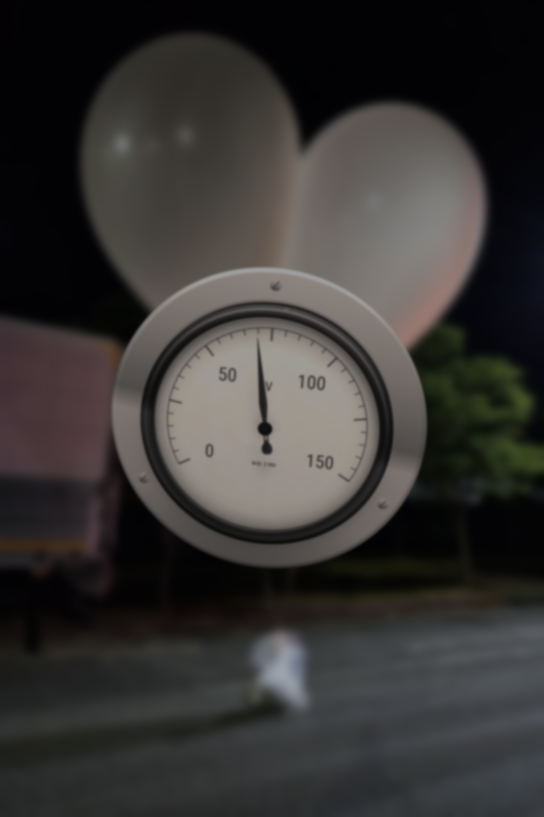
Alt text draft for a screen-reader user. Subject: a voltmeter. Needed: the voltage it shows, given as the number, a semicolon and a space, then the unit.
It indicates 70; V
